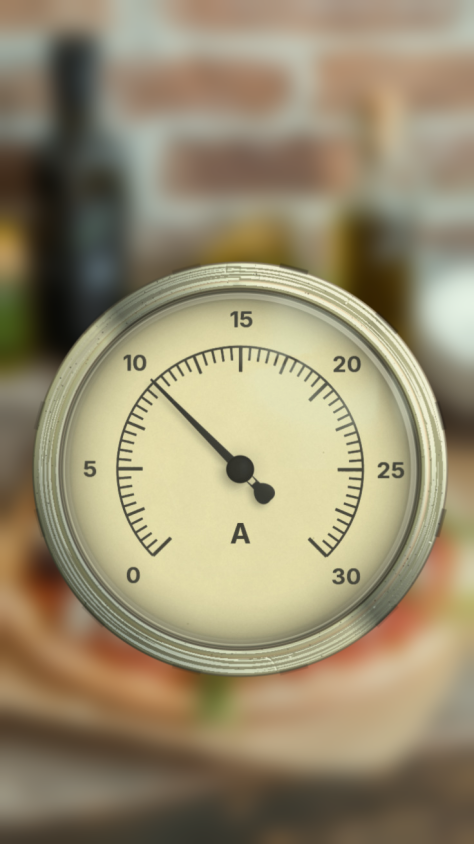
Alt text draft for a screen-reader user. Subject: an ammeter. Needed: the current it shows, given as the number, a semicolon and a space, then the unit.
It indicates 10; A
